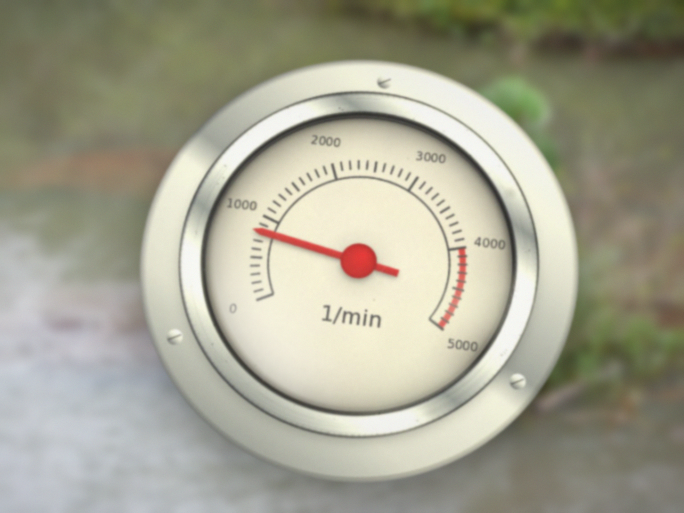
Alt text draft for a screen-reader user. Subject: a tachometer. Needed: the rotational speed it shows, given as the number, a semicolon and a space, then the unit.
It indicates 800; rpm
